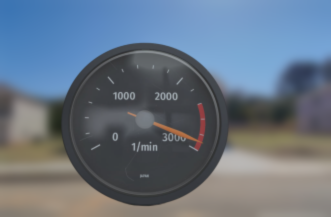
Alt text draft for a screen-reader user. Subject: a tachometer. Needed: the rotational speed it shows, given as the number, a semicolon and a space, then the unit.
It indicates 2900; rpm
